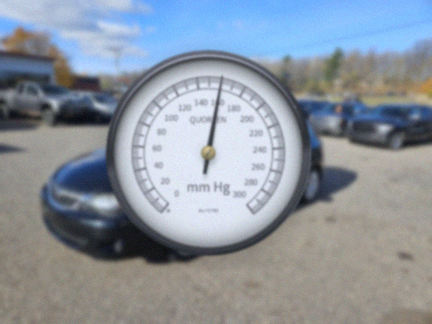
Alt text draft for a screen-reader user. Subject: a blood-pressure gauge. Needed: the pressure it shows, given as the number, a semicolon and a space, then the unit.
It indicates 160; mmHg
